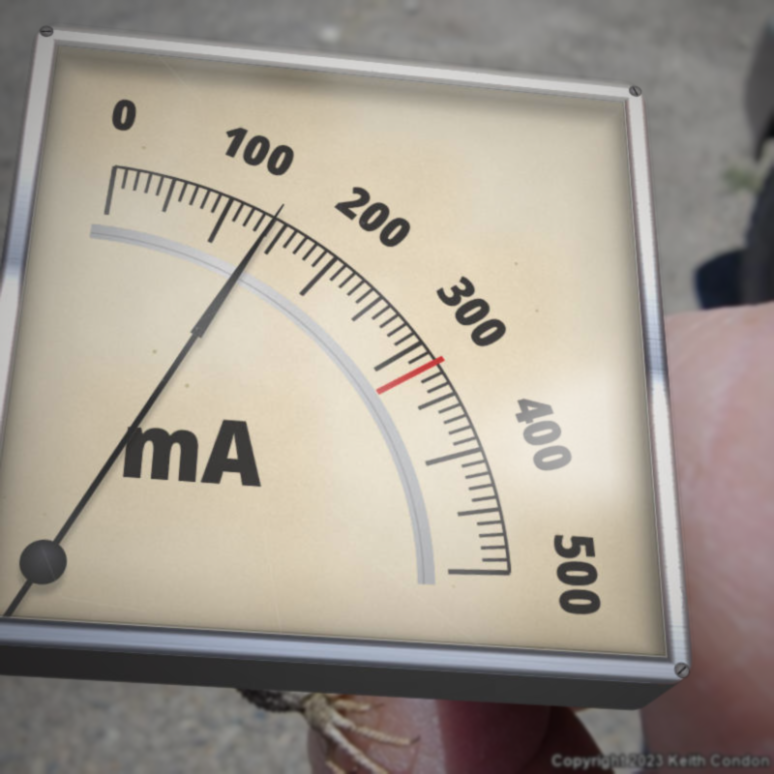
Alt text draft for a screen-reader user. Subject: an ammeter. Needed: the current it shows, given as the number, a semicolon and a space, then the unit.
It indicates 140; mA
